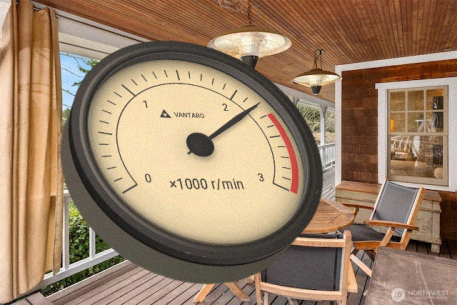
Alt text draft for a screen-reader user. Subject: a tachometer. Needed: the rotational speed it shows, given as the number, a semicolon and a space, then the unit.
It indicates 2200; rpm
